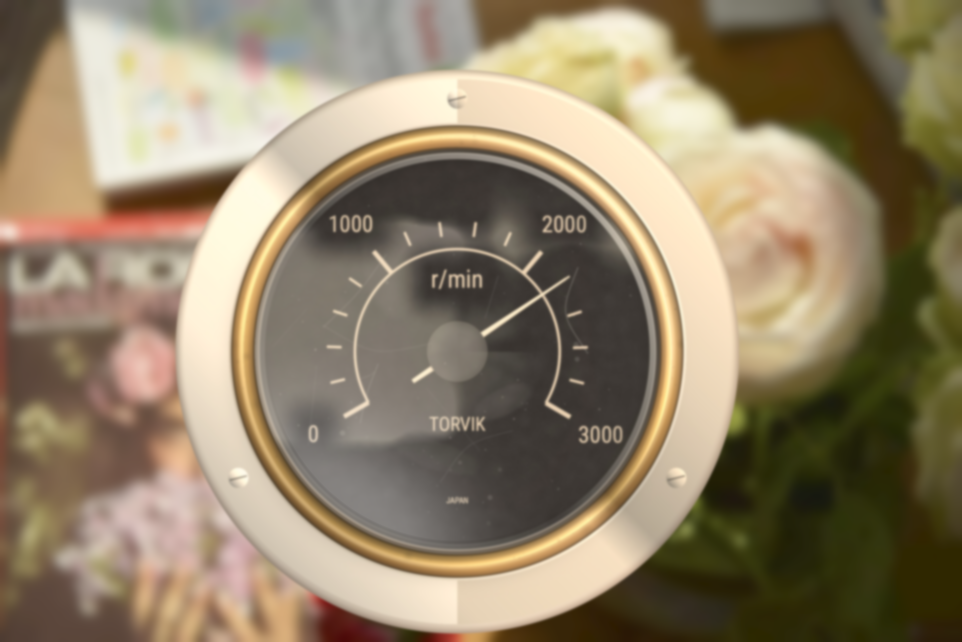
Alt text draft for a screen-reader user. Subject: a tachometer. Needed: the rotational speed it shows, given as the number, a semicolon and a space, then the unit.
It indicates 2200; rpm
